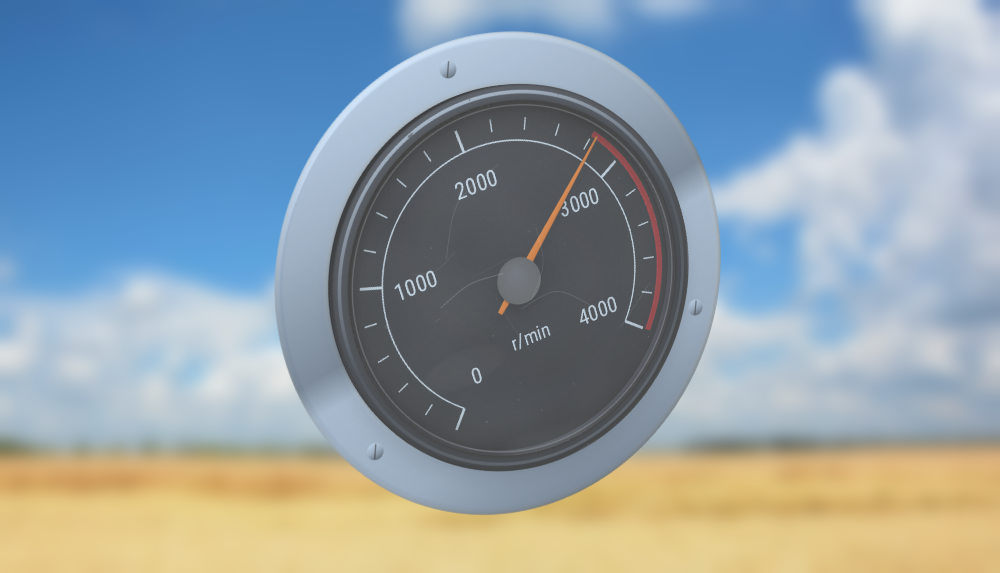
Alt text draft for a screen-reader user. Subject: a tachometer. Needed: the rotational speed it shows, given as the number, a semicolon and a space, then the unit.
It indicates 2800; rpm
